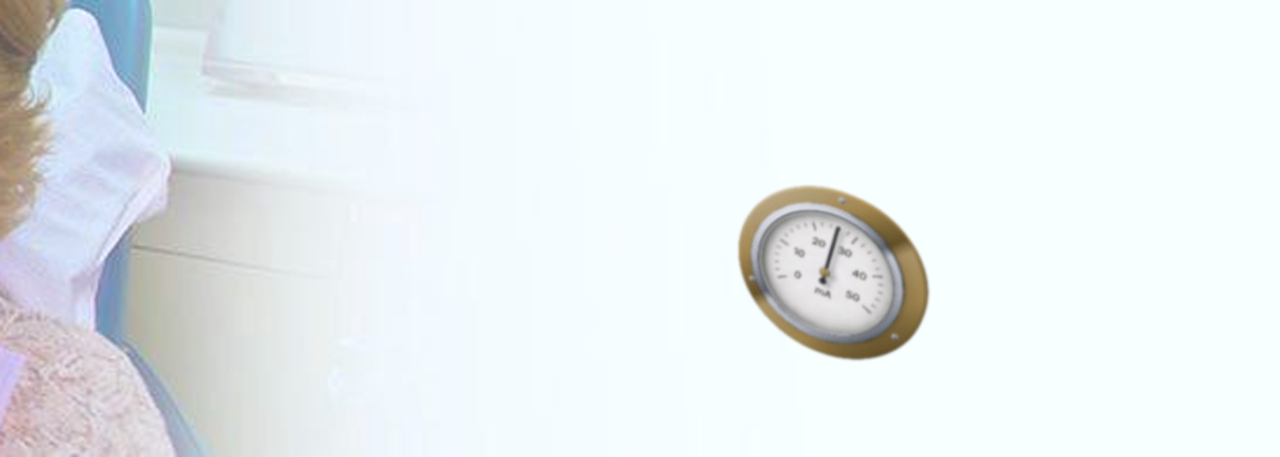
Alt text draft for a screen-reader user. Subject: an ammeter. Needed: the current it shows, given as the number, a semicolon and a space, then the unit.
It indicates 26; mA
